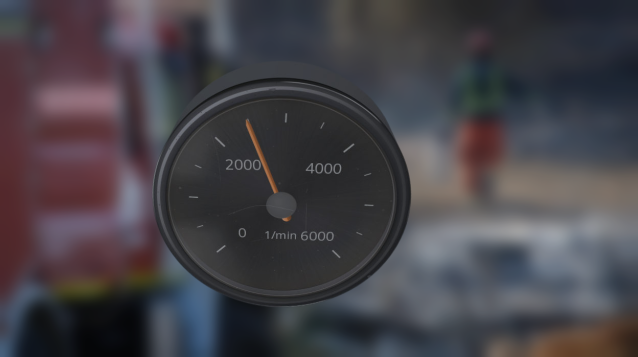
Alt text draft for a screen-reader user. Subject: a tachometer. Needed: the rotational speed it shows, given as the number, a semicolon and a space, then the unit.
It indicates 2500; rpm
